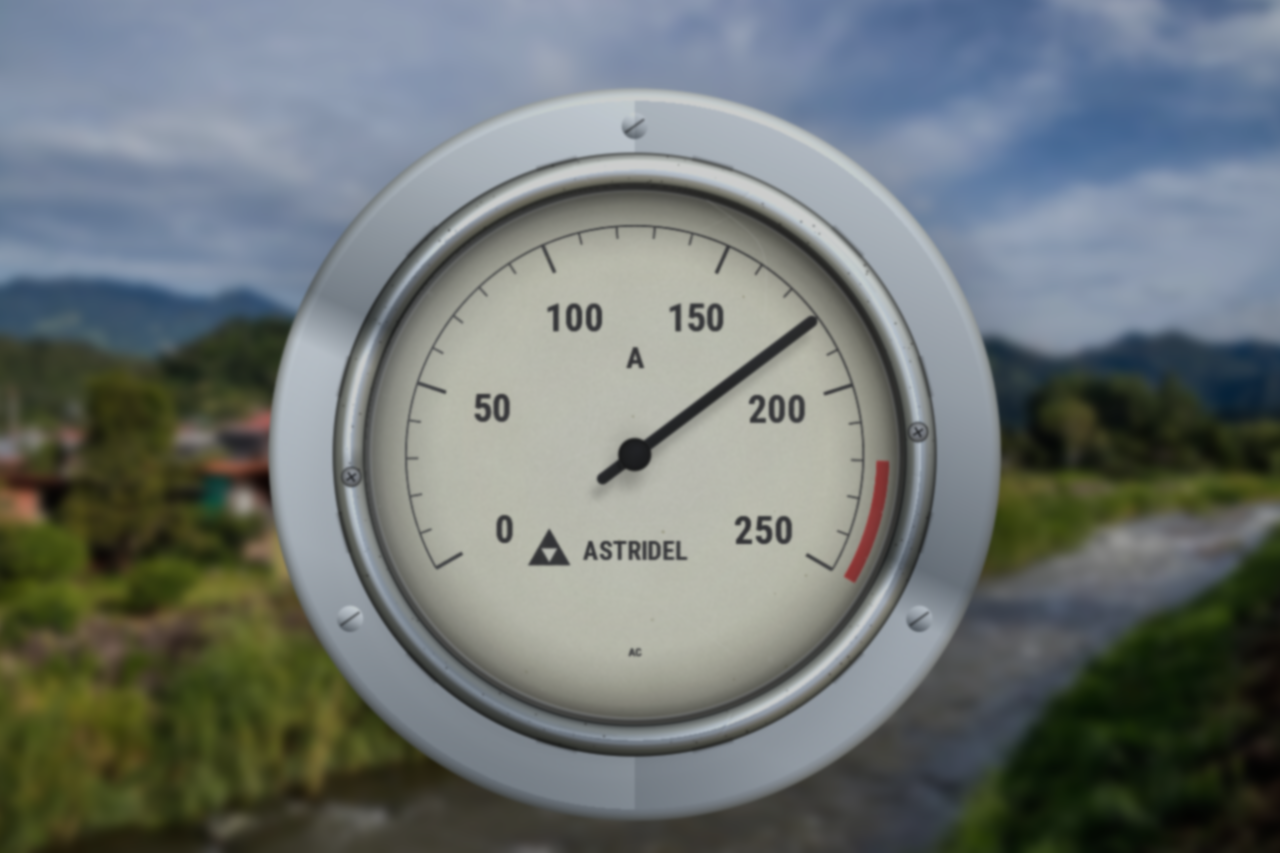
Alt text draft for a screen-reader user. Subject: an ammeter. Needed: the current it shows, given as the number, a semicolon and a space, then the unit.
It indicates 180; A
